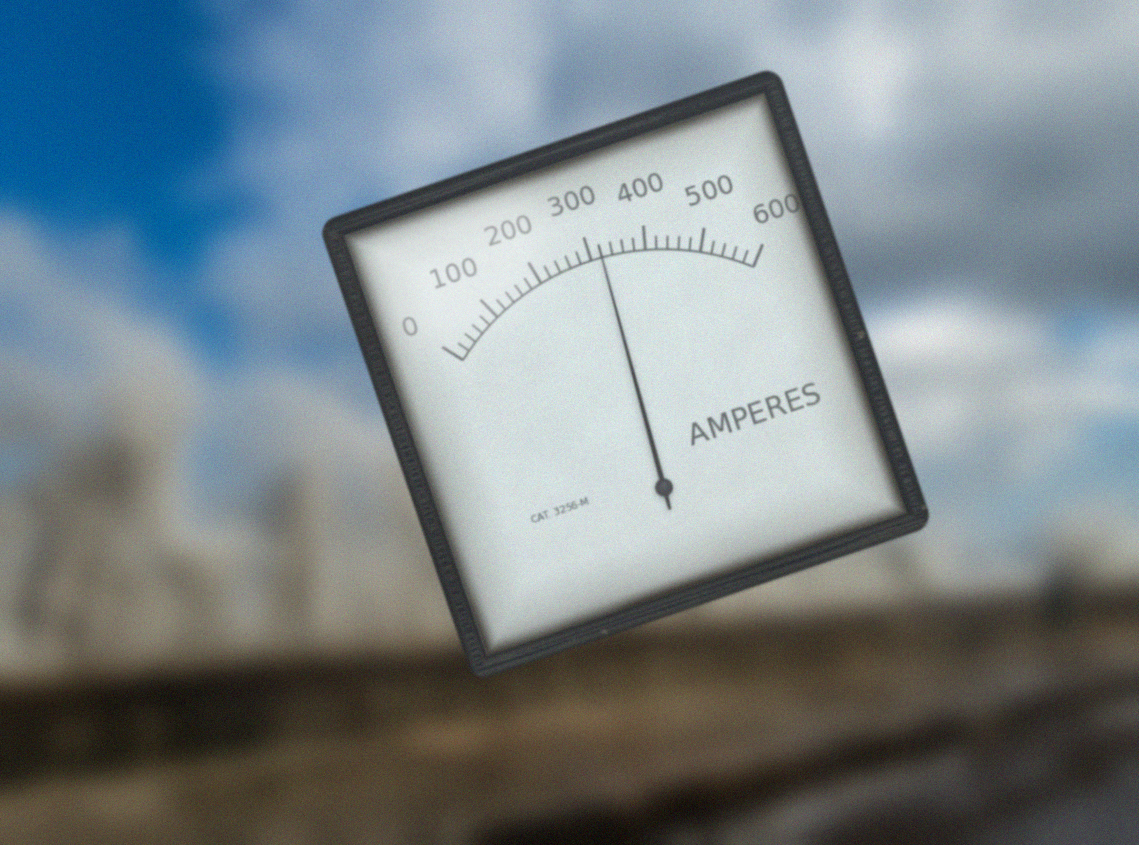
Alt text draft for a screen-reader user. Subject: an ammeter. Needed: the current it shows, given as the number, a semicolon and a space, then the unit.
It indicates 320; A
